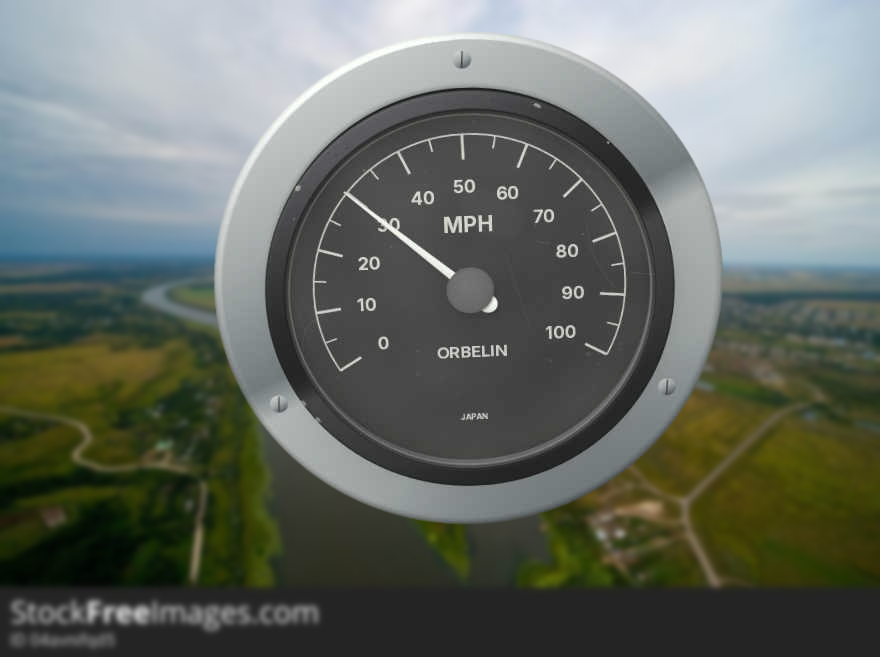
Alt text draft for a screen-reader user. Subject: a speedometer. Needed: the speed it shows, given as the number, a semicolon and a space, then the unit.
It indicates 30; mph
